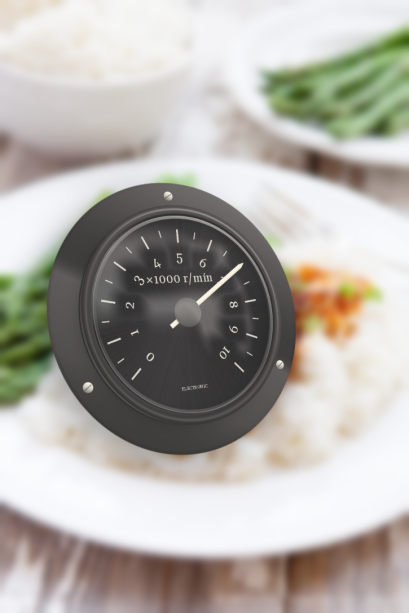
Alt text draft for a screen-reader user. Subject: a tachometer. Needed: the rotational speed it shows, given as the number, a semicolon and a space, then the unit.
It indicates 7000; rpm
